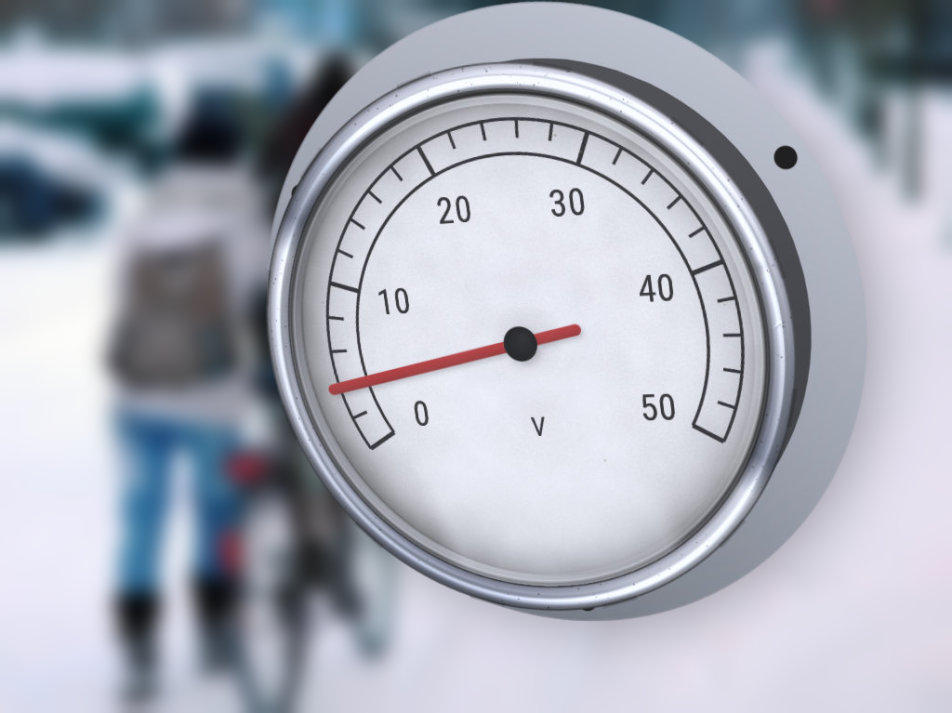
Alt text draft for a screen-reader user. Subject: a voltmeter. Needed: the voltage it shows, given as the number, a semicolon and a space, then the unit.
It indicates 4; V
